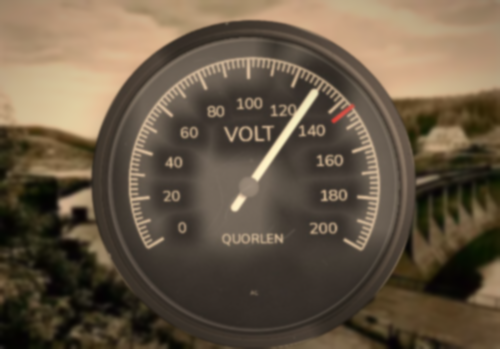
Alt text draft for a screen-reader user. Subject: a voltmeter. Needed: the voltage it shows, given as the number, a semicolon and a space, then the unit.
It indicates 130; V
